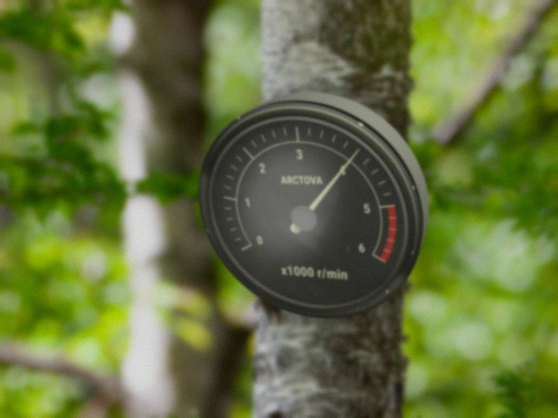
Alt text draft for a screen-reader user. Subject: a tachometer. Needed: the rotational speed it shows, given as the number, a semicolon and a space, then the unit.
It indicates 4000; rpm
